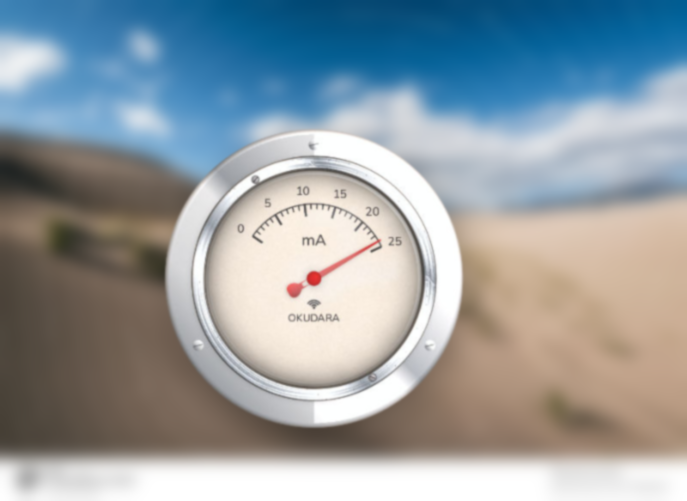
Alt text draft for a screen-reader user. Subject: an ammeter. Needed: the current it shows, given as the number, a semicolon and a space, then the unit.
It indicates 24; mA
